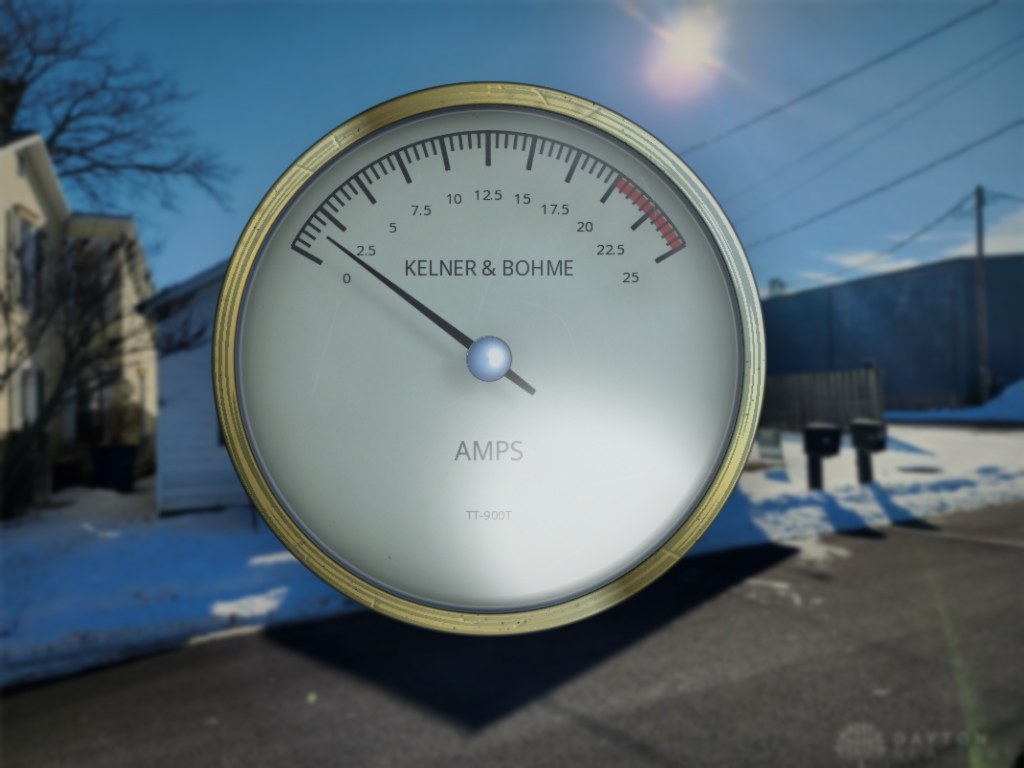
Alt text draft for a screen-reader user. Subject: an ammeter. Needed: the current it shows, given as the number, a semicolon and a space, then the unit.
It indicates 1.5; A
